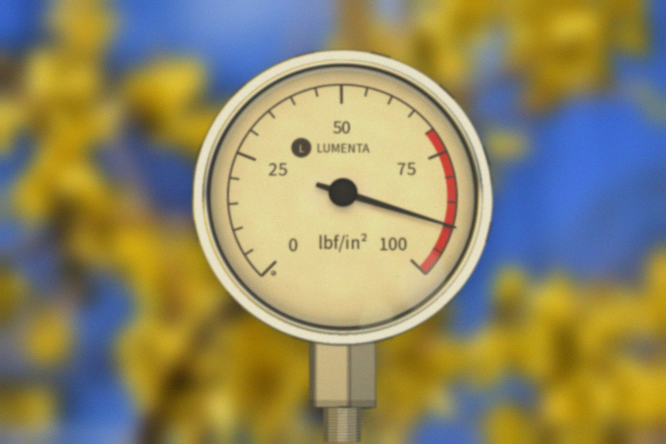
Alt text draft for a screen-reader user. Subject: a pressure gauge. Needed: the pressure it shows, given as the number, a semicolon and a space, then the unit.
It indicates 90; psi
